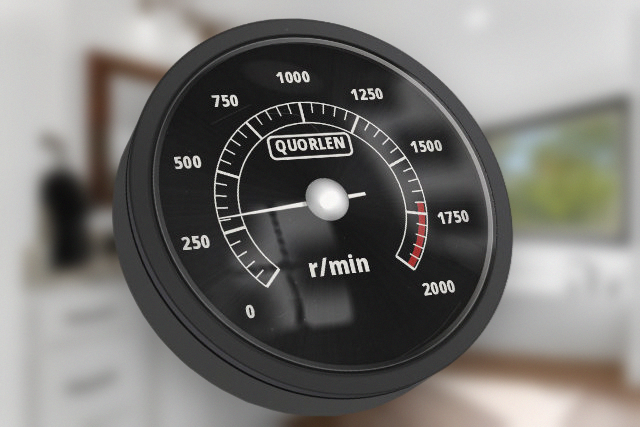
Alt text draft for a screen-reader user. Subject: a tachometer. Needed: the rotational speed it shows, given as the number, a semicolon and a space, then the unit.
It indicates 300; rpm
